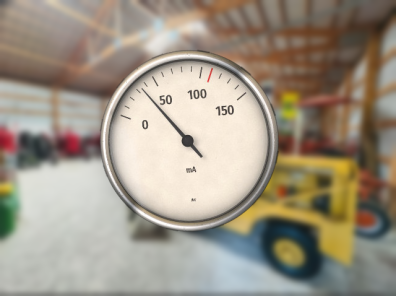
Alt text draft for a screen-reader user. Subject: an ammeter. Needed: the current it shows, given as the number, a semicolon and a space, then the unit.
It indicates 35; mA
